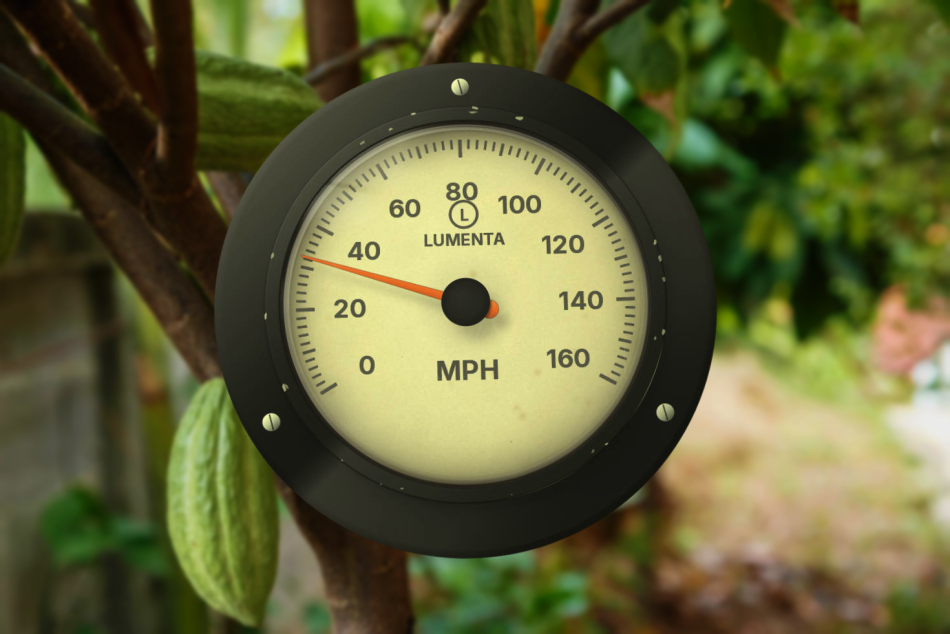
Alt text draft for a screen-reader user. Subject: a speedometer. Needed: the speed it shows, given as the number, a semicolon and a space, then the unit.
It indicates 32; mph
